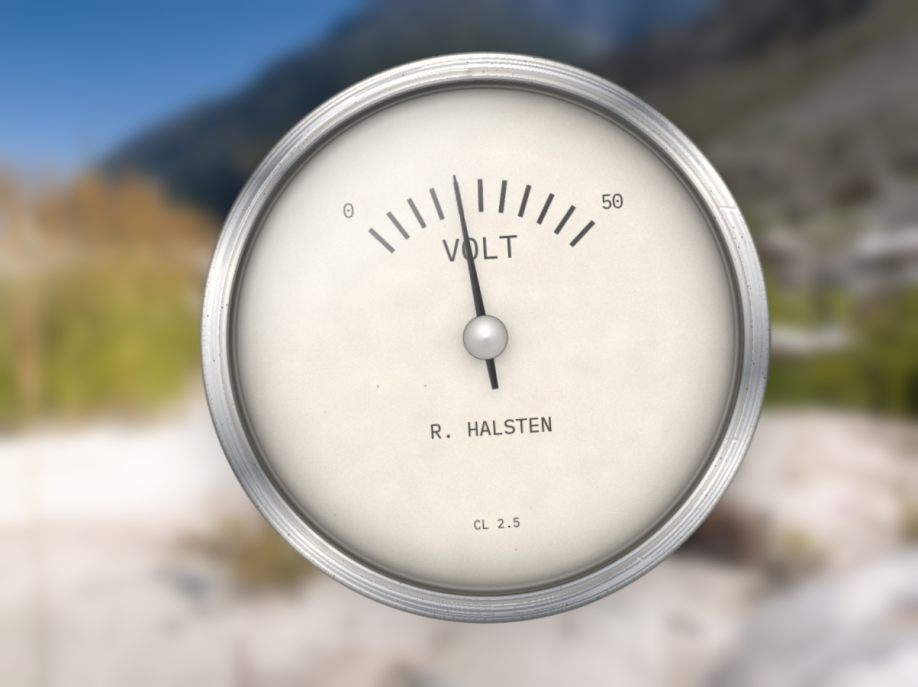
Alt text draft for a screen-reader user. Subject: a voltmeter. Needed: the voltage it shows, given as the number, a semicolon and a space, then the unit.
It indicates 20; V
